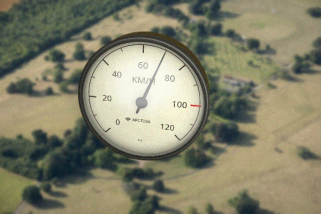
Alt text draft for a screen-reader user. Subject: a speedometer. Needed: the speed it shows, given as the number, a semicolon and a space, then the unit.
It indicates 70; km/h
